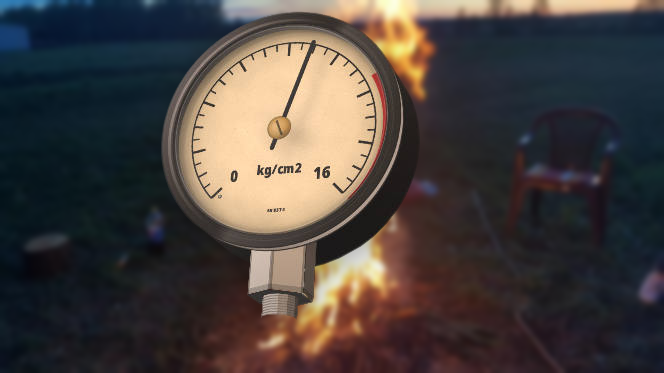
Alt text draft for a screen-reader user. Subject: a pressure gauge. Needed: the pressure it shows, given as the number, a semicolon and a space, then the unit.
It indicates 9; kg/cm²
